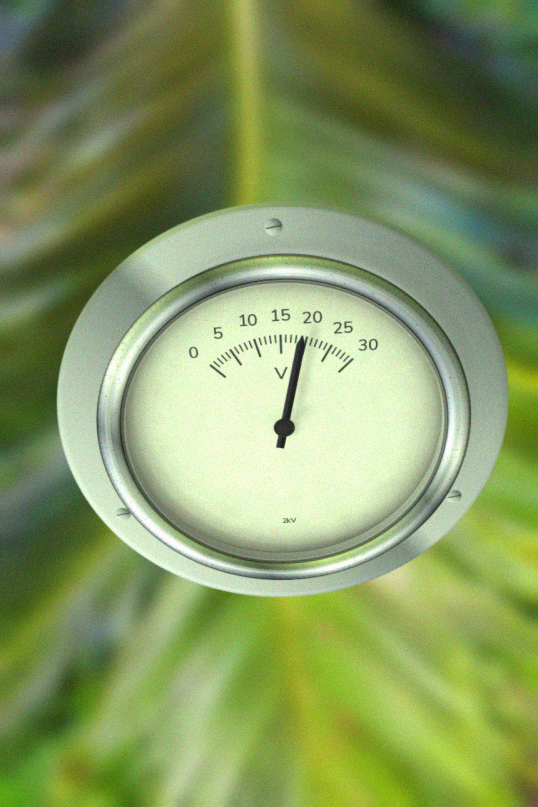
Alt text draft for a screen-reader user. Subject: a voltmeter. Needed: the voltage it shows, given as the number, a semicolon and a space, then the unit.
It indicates 19; V
